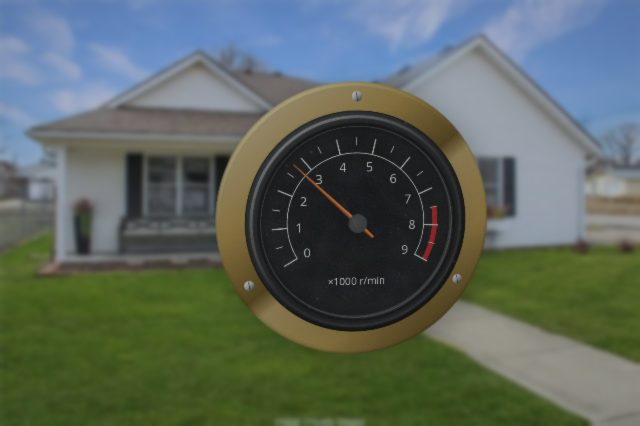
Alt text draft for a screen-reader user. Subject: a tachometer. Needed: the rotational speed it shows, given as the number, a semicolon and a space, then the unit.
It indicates 2750; rpm
